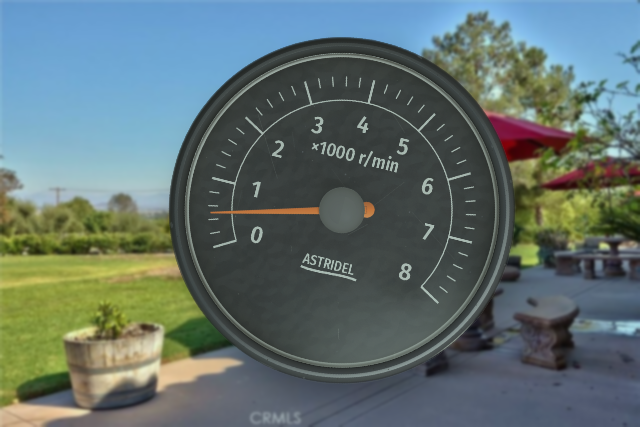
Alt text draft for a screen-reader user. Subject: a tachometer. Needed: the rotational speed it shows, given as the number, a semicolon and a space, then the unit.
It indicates 500; rpm
